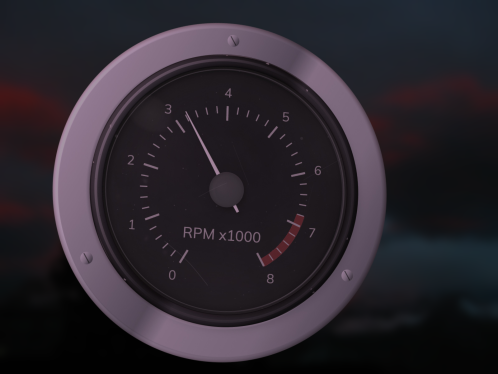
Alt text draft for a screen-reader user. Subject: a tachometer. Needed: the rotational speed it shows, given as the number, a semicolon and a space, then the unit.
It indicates 3200; rpm
